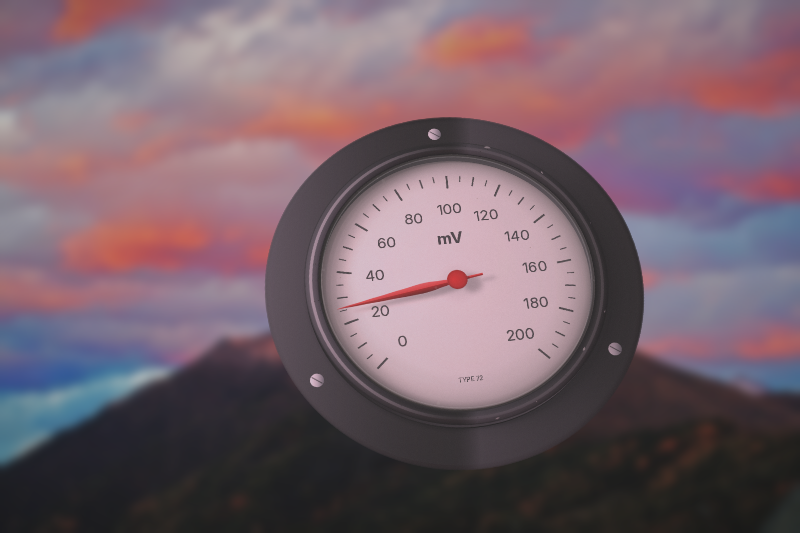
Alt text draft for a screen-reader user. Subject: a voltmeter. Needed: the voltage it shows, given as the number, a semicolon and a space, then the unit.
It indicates 25; mV
